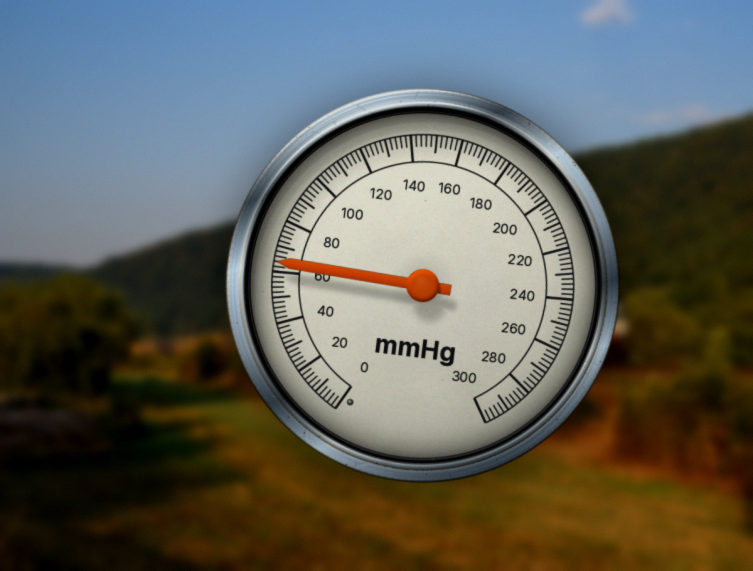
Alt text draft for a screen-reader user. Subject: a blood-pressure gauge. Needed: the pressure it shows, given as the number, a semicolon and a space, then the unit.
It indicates 64; mmHg
